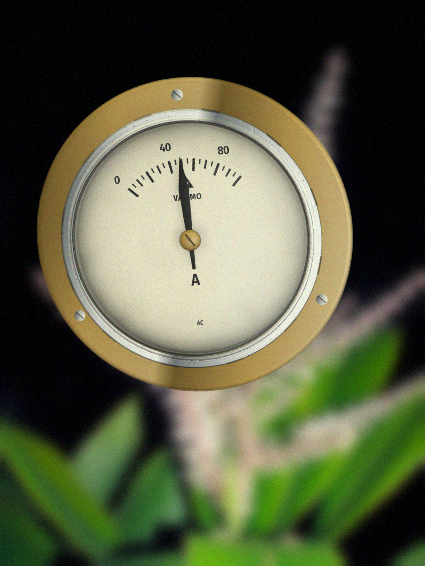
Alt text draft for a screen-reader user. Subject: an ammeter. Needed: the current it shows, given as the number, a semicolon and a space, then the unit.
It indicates 50; A
